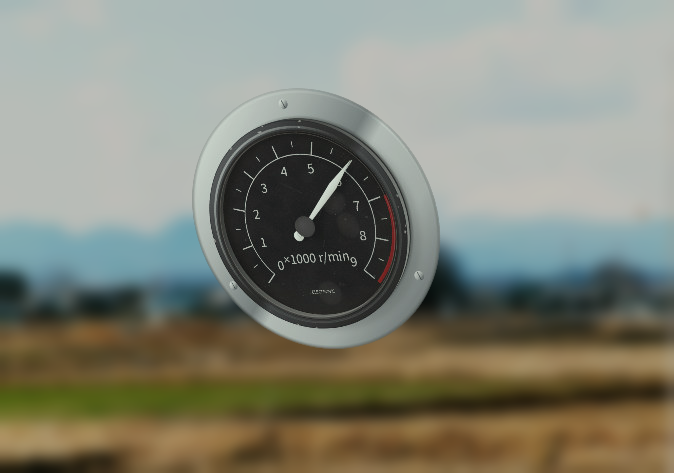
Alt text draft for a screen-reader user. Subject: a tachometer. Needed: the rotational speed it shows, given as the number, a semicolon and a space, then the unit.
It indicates 6000; rpm
